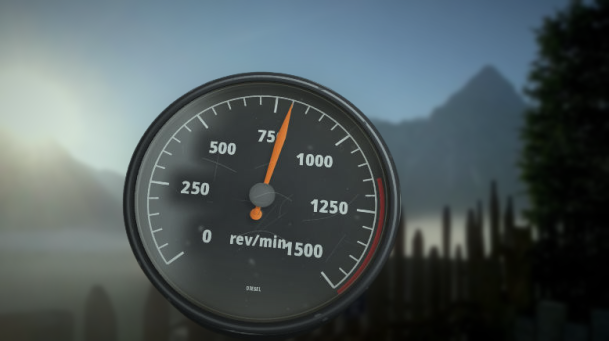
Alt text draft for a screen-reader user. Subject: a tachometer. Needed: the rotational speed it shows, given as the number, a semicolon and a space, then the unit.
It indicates 800; rpm
